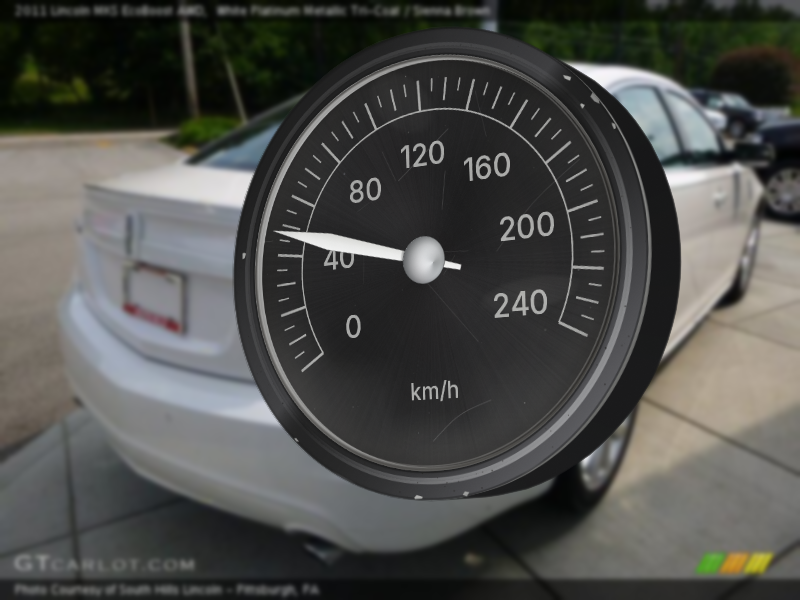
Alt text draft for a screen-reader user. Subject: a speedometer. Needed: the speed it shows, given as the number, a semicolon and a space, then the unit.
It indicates 47.5; km/h
